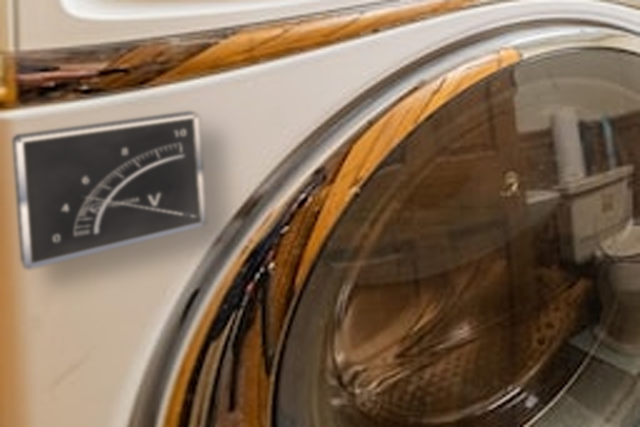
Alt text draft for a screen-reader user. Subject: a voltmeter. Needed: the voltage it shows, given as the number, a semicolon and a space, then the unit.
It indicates 5; V
